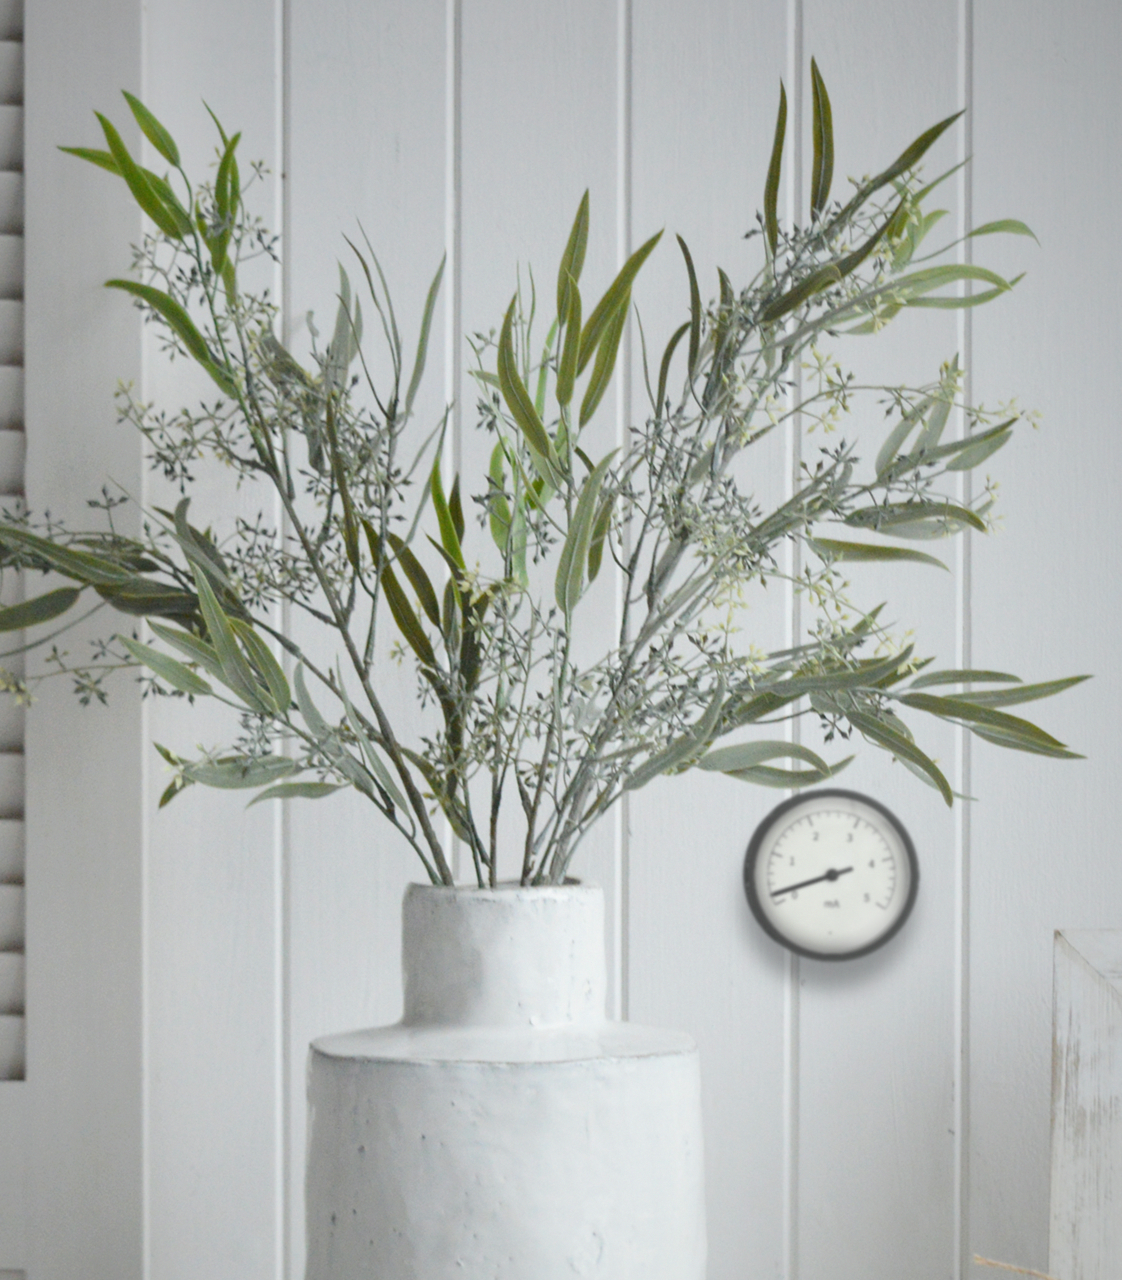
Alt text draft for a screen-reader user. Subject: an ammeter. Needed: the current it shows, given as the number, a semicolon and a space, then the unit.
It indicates 0.2; mA
